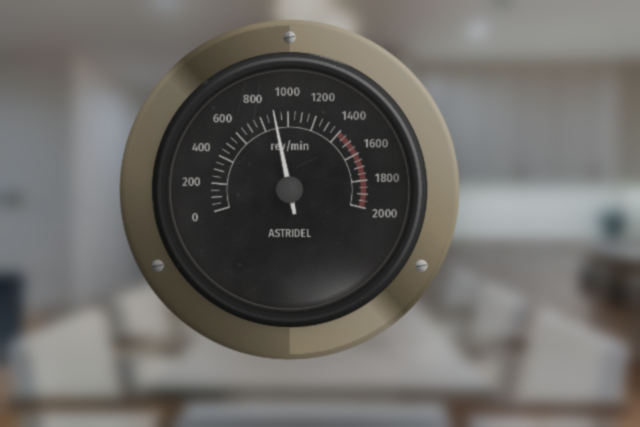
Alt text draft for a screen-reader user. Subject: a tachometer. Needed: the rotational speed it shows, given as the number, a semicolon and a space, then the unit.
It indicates 900; rpm
